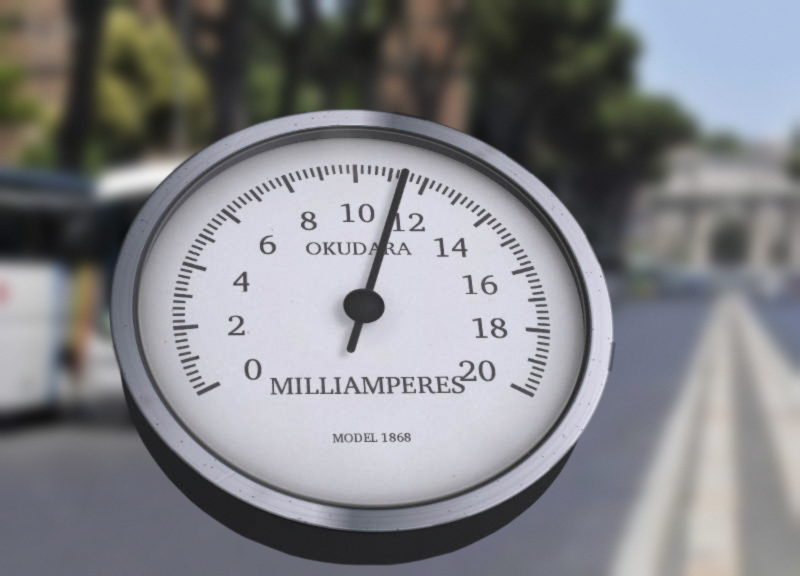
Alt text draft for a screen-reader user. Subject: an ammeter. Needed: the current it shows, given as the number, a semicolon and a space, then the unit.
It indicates 11.4; mA
